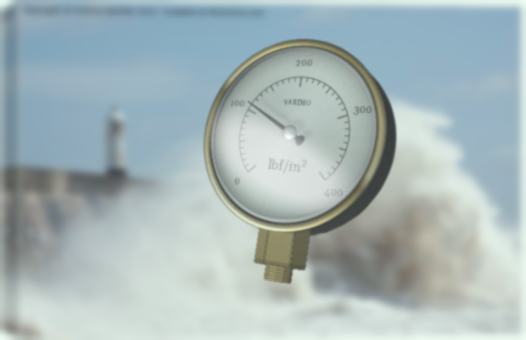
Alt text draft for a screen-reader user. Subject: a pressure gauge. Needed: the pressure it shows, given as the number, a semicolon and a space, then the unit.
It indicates 110; psi
